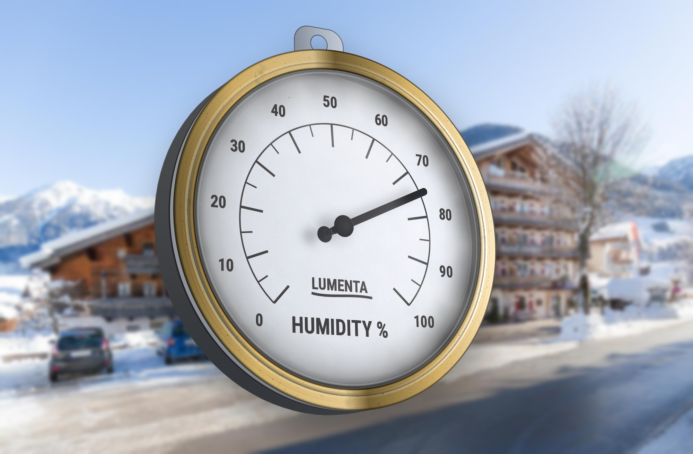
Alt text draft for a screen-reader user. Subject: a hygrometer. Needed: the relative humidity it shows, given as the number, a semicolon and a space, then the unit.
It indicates 75; %
